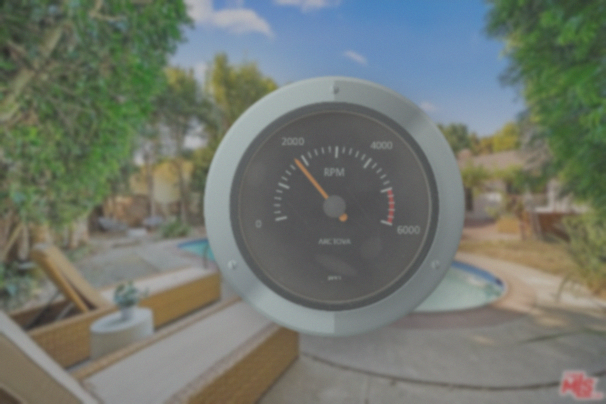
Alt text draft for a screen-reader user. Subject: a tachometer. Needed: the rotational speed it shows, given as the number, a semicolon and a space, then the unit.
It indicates 1800; rpm
